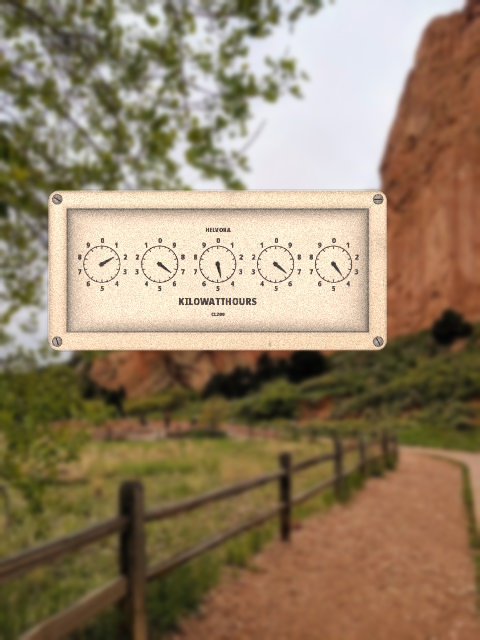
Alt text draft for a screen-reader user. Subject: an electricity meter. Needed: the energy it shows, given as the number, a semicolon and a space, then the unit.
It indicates 16464; kWh
